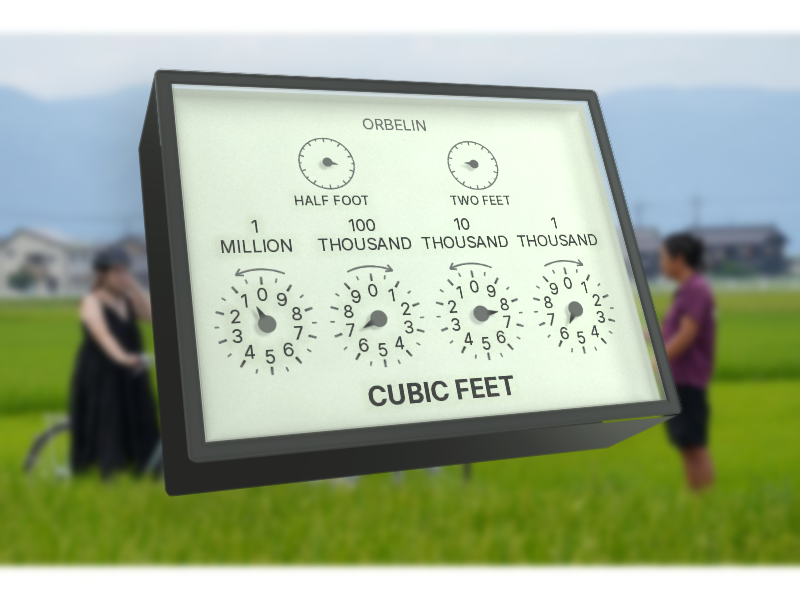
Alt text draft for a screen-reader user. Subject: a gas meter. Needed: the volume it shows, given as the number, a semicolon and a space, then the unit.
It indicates 67600; ft³
